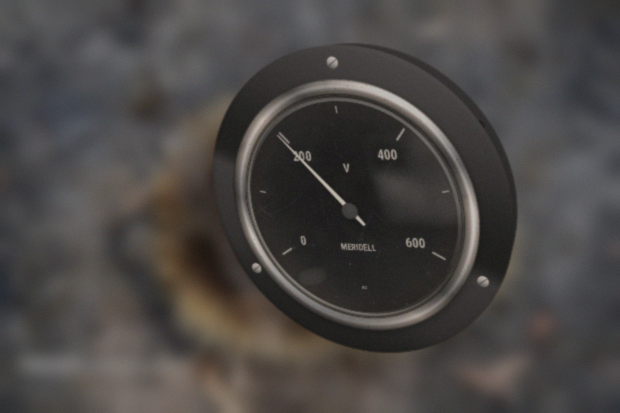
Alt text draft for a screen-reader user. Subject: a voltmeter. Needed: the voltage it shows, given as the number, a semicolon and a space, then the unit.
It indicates 200; V
